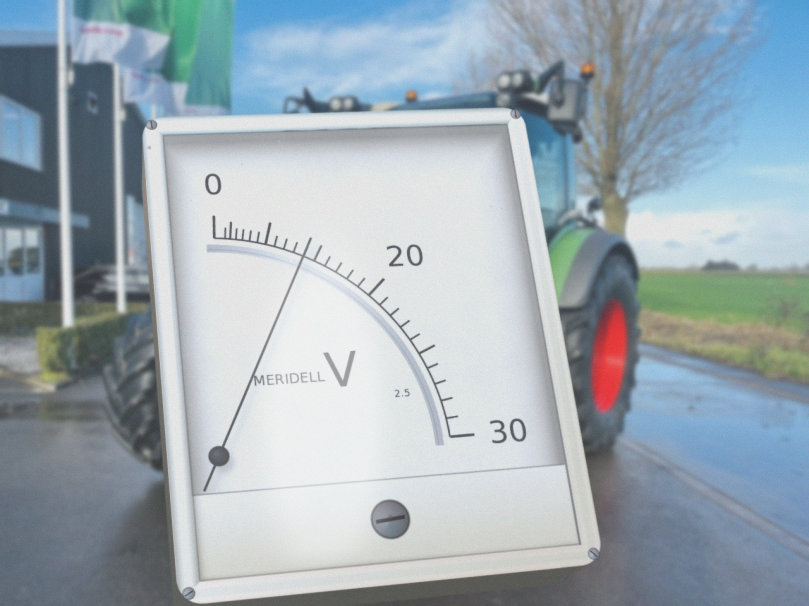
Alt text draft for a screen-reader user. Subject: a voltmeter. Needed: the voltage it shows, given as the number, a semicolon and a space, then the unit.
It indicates 14; V
